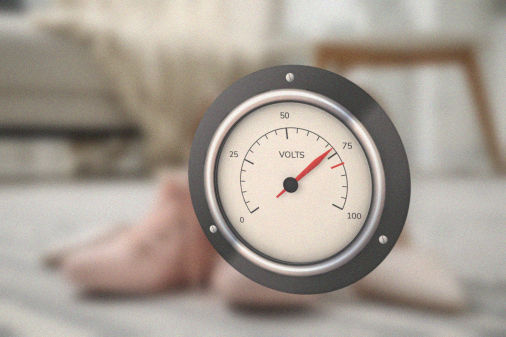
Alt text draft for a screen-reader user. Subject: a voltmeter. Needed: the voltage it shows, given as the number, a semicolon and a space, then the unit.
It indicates 72.5; V
